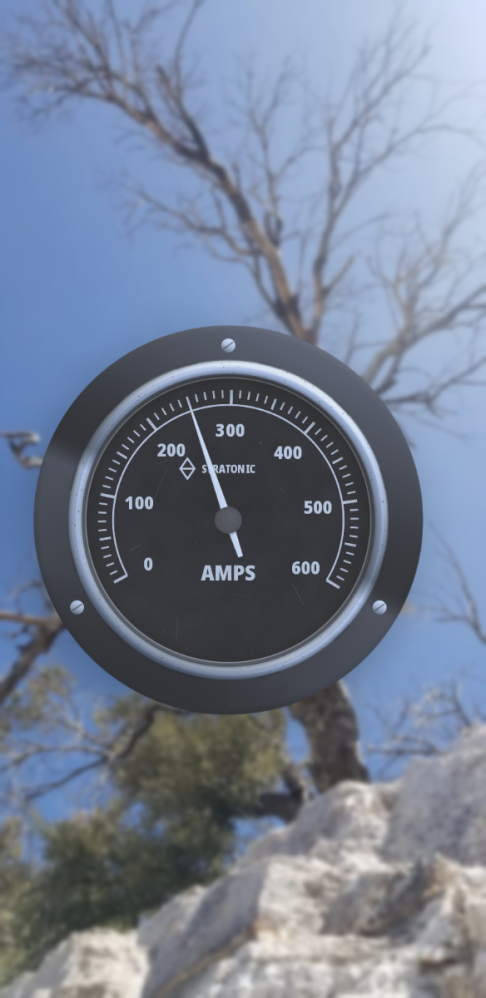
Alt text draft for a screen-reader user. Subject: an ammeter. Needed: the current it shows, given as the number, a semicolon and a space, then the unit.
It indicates 250; A
